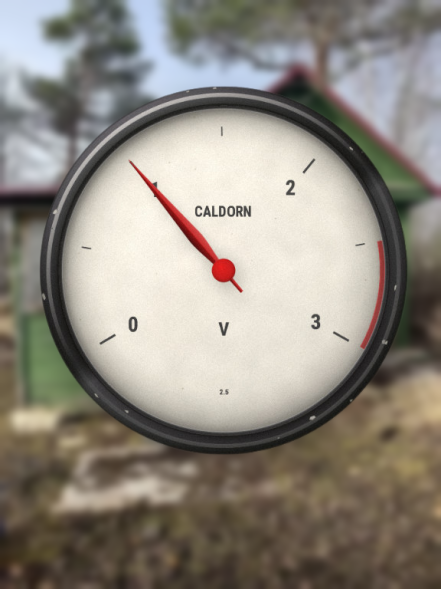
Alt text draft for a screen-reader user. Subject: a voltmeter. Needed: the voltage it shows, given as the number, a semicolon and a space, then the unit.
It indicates 1; V
